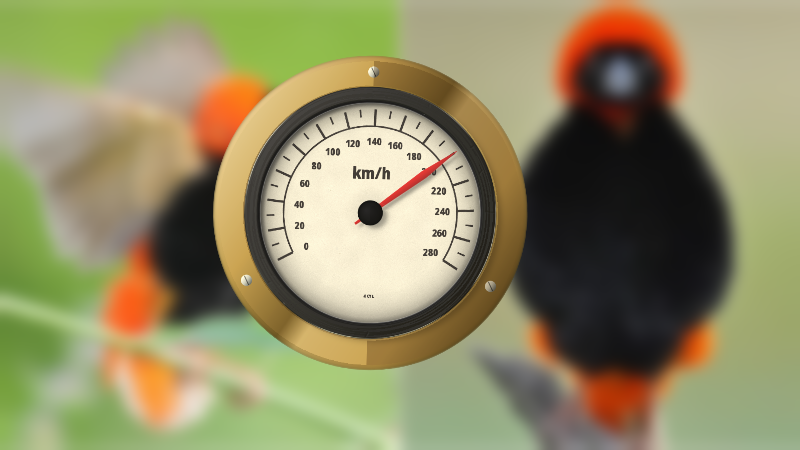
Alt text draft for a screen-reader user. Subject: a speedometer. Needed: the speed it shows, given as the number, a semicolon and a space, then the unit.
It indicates 200; km/h
